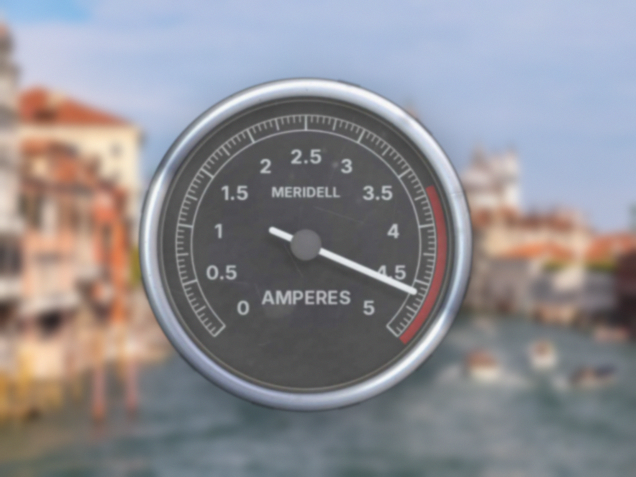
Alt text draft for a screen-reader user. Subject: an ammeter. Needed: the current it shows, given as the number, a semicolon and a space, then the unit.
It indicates 4.6; A
